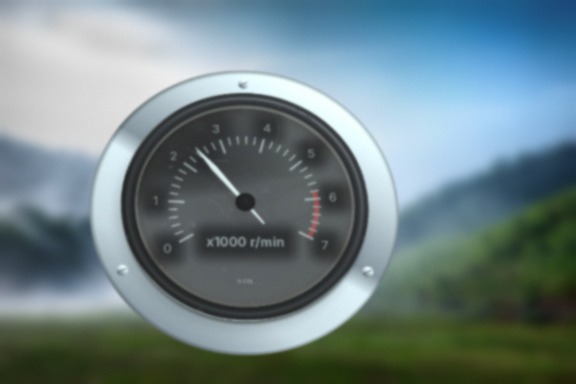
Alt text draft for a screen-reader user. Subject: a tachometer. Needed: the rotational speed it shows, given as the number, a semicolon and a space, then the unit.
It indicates 2400; rpm
